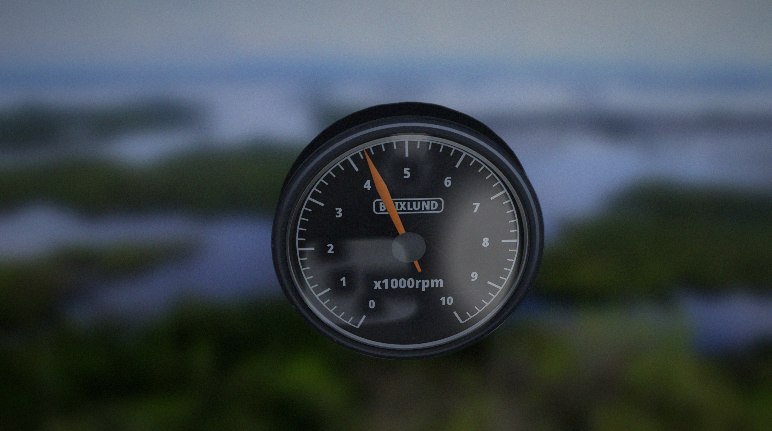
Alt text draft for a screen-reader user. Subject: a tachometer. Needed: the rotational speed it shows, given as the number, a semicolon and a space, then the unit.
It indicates 4300; rpm
